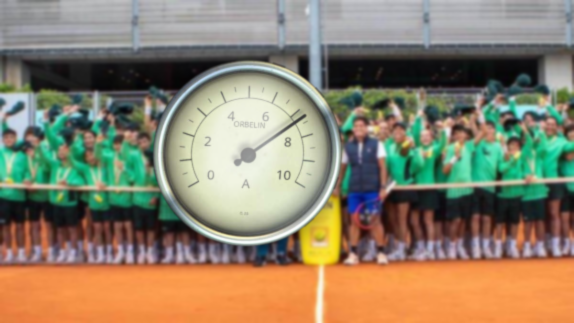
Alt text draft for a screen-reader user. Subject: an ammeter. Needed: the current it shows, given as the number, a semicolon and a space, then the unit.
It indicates 7.25; A
